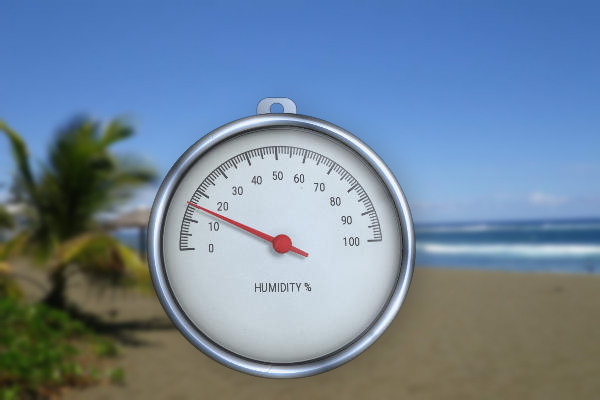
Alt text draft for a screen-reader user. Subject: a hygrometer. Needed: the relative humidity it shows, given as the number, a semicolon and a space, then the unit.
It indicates 15; %
